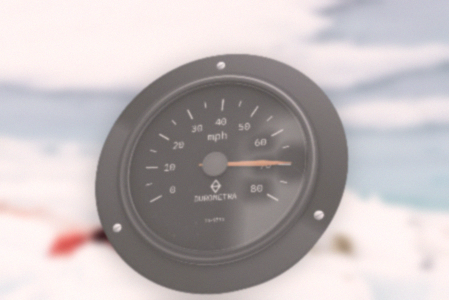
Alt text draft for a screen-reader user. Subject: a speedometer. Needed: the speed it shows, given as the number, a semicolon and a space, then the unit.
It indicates 70; mph
